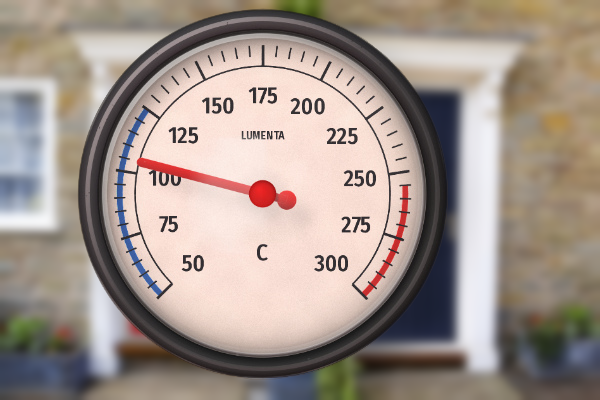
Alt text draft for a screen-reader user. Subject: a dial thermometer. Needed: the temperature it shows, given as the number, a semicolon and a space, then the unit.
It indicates 105; °C
